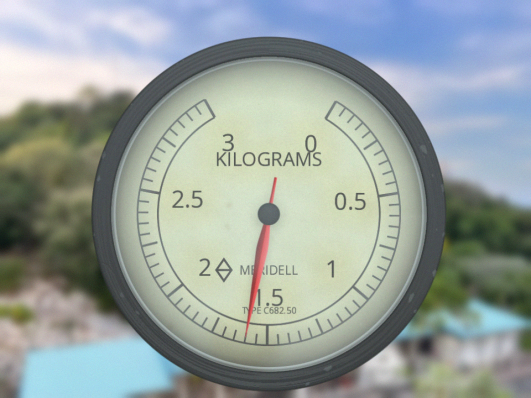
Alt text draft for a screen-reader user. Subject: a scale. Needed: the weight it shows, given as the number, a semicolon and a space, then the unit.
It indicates 1.6; kg
